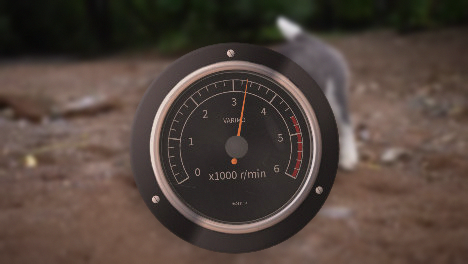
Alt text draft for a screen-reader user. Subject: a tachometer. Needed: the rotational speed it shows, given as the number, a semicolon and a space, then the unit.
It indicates 3300; rpm
